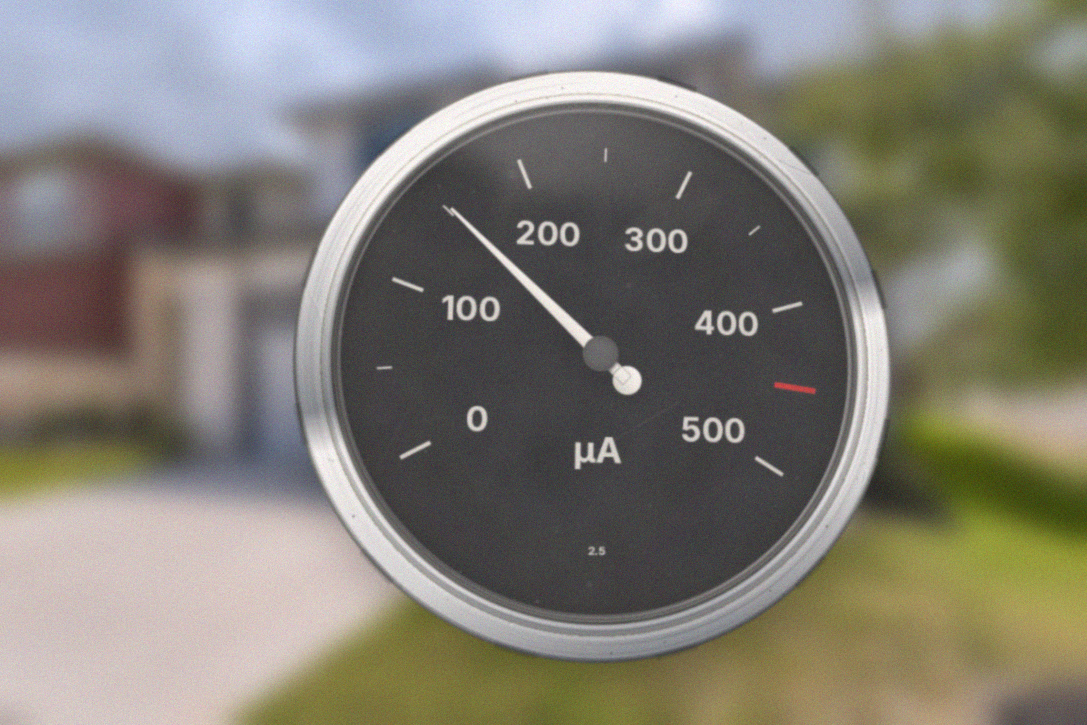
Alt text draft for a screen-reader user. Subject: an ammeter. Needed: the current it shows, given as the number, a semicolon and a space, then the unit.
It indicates 150; µA
